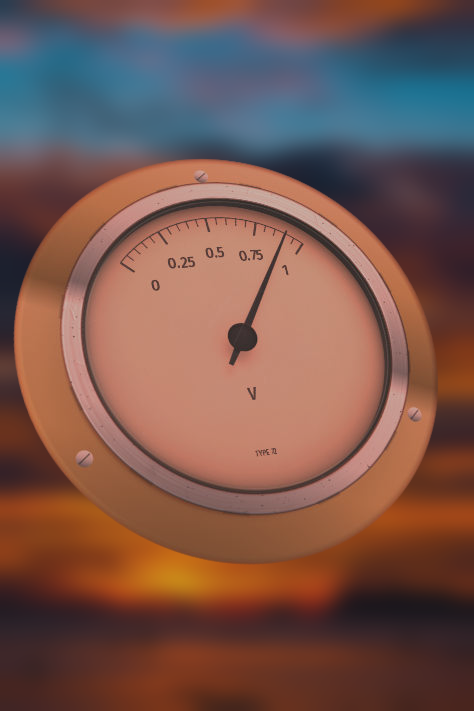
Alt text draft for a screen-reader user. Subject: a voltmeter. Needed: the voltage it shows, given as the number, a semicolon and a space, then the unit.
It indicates 0.9; V
